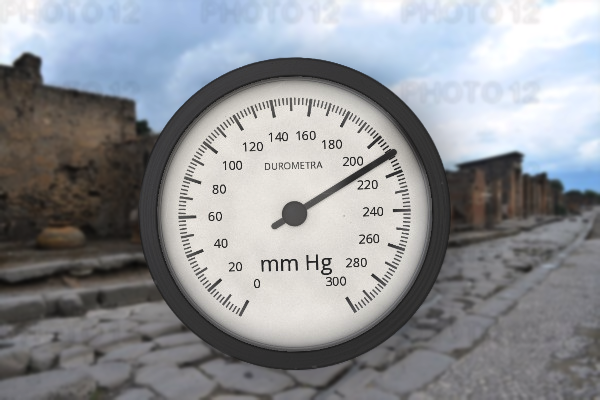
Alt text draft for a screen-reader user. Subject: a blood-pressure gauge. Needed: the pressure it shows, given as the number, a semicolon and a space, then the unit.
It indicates 210; mmHg
